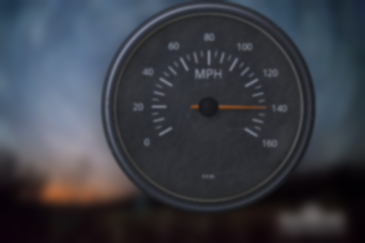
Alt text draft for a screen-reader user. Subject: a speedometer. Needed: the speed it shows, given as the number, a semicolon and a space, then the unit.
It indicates 140; mph
